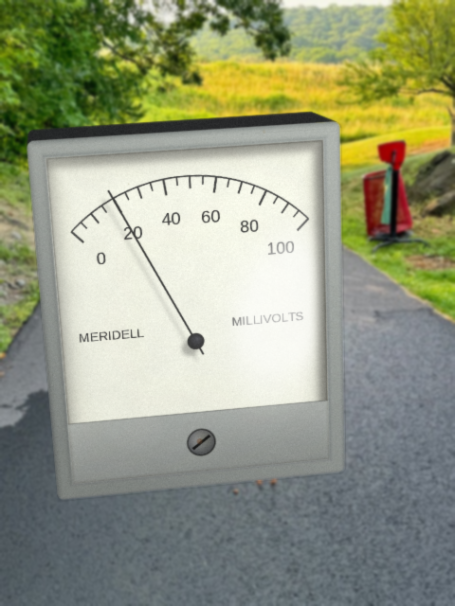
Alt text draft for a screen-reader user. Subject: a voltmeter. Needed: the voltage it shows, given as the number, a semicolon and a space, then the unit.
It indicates 20; mV
